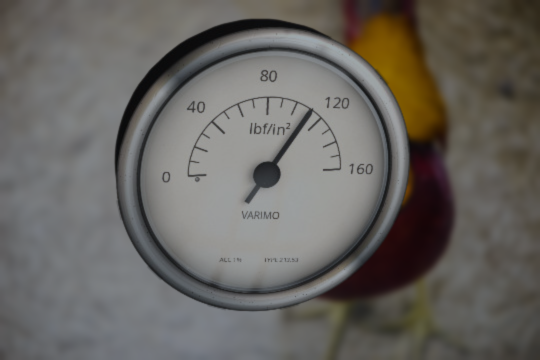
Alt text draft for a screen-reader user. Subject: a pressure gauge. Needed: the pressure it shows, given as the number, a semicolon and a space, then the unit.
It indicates 110; psi
